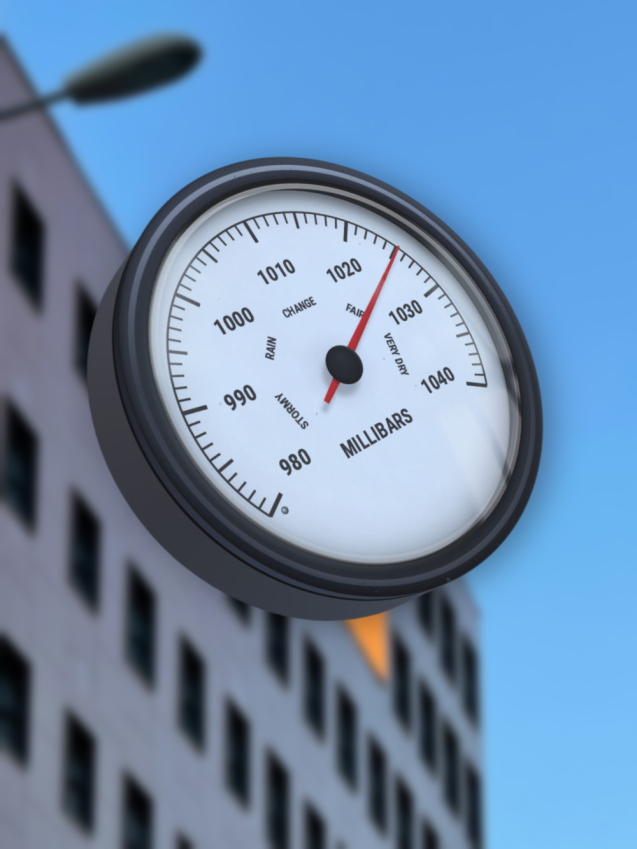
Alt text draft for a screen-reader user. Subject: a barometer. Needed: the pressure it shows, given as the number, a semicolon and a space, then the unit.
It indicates 1025; mbar
